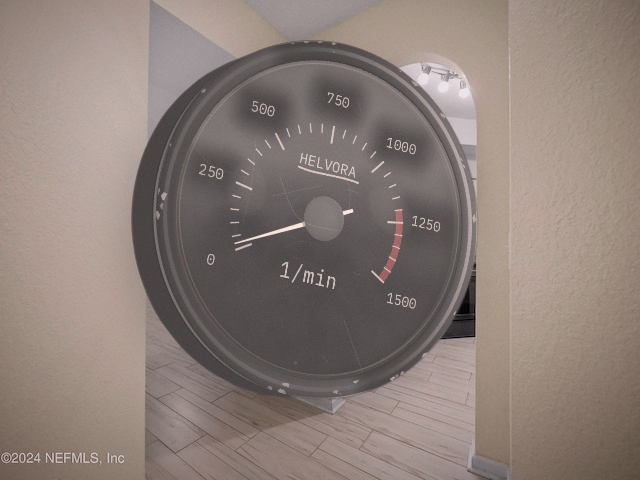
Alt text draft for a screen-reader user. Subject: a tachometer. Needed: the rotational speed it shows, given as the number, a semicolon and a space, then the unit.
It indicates 25; rpm
